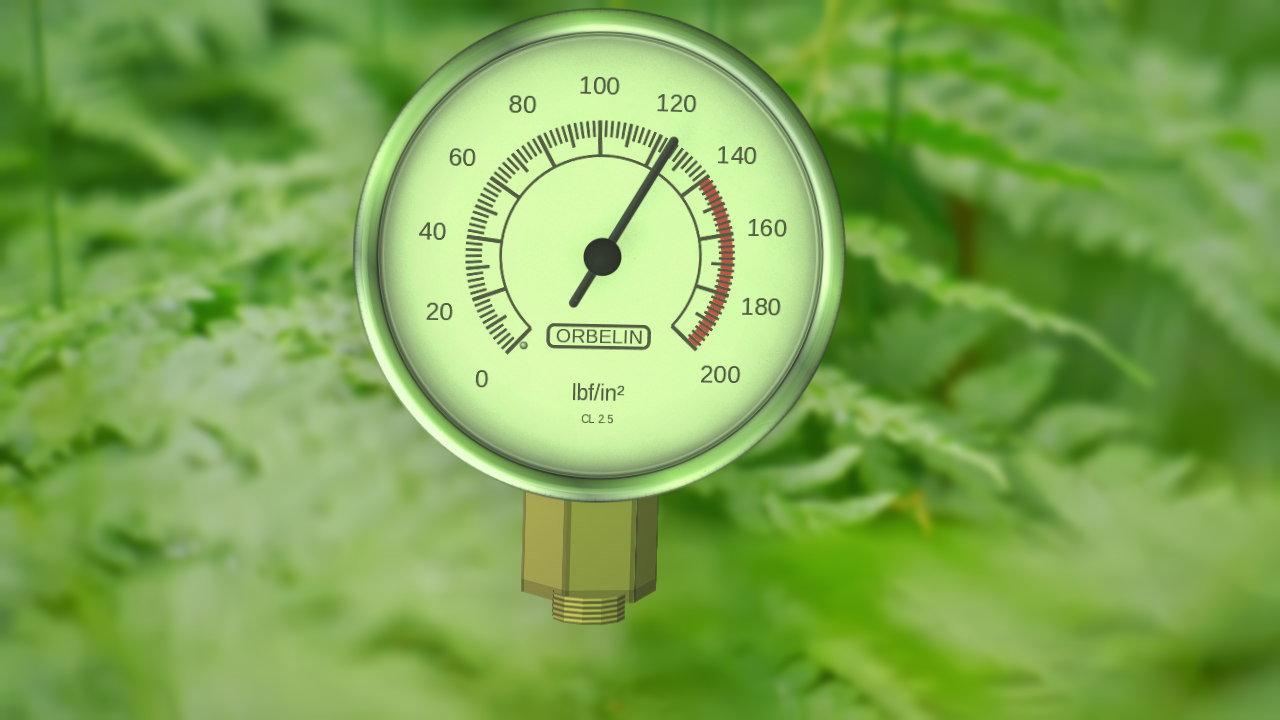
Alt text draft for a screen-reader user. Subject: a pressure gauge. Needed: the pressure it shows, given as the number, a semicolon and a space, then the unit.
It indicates 124; psi
